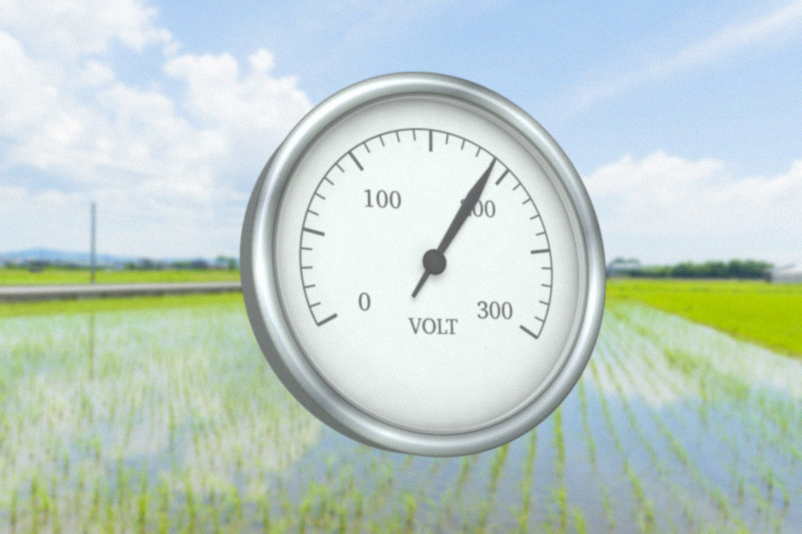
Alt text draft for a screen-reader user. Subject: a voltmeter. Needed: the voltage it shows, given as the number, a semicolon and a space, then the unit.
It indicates 190; V
